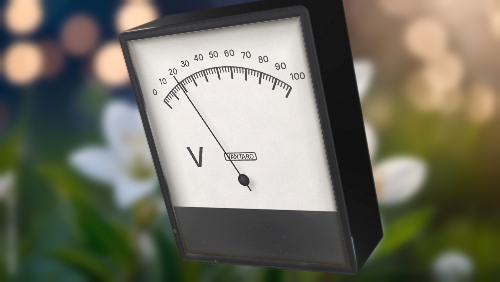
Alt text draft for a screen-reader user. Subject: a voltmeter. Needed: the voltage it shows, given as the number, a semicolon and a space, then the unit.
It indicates 20; V
